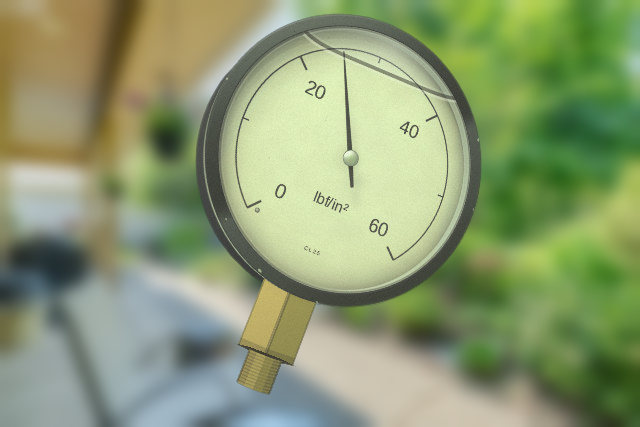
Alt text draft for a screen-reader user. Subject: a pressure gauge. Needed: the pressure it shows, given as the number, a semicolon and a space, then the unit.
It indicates 25; psi
